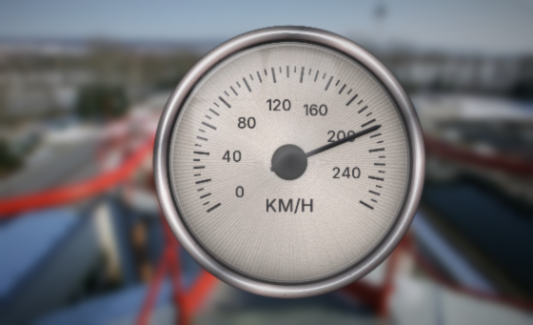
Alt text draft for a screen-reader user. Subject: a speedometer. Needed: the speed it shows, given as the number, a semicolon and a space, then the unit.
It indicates 205; km/h
